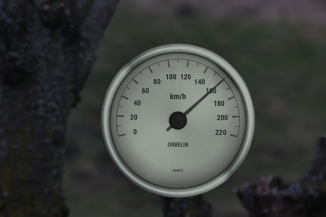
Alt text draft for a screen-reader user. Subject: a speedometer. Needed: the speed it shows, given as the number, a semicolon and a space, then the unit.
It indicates 160; km/h
